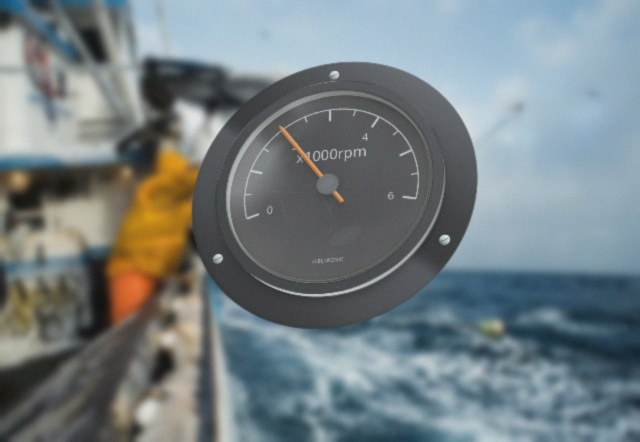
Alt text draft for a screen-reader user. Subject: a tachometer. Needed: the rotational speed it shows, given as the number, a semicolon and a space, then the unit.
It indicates 2000; rpm
